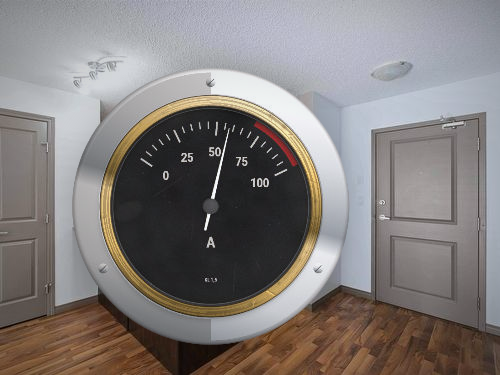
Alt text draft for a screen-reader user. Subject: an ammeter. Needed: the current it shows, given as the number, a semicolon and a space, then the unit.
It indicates 57.5; A
